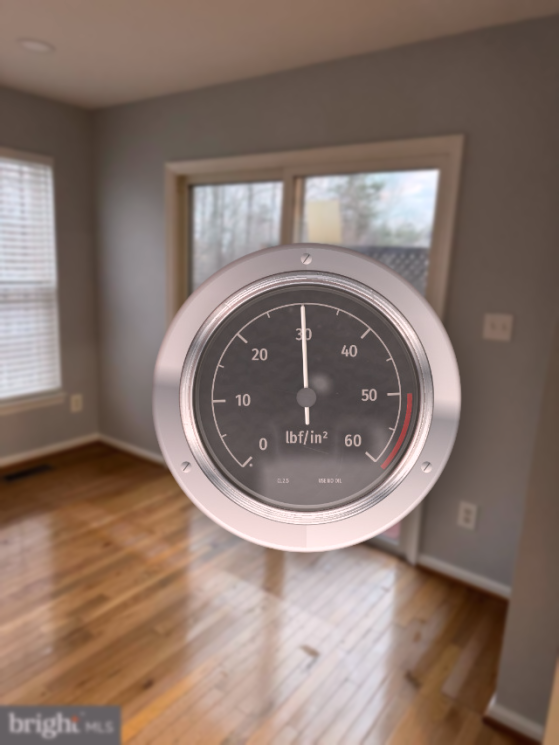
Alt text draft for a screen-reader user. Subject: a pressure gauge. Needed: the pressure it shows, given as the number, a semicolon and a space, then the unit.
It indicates 30; psi
